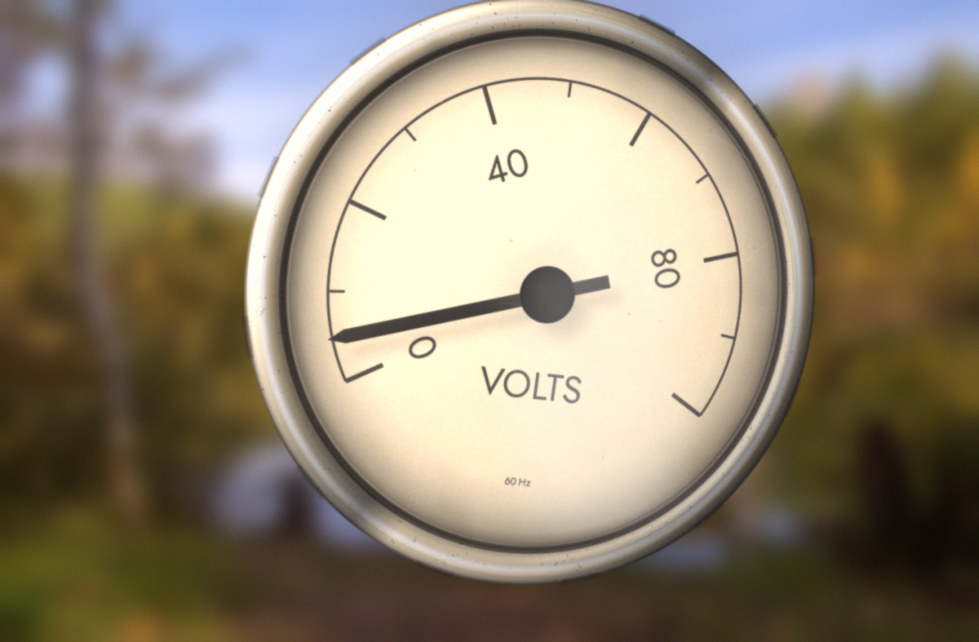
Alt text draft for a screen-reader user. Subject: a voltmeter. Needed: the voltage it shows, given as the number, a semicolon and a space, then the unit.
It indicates 5; V
